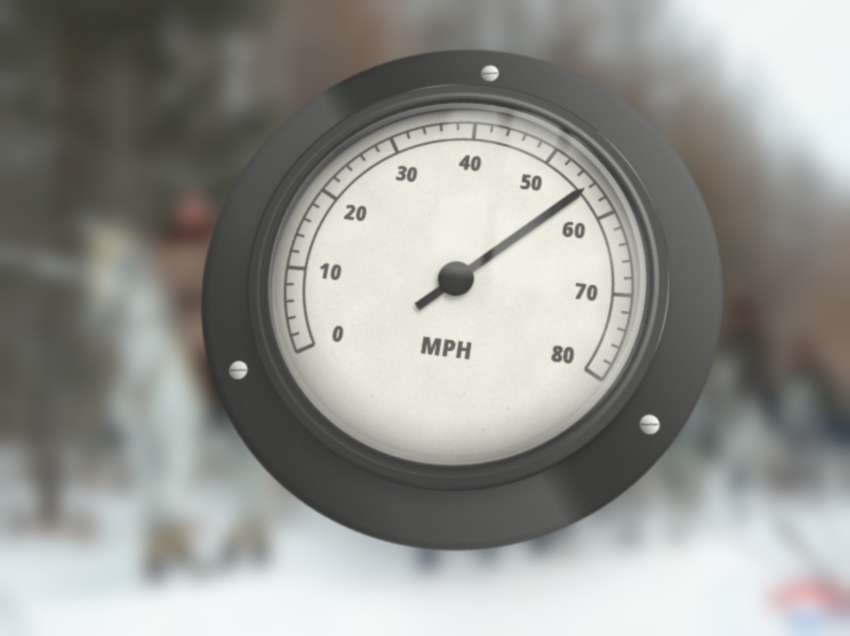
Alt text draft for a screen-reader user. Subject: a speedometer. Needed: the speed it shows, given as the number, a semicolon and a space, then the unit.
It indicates 56; mph
